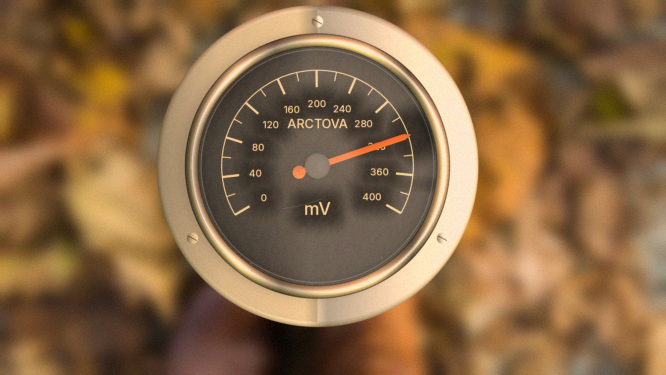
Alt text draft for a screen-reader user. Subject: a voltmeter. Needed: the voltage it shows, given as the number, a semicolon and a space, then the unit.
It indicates 320; mV
